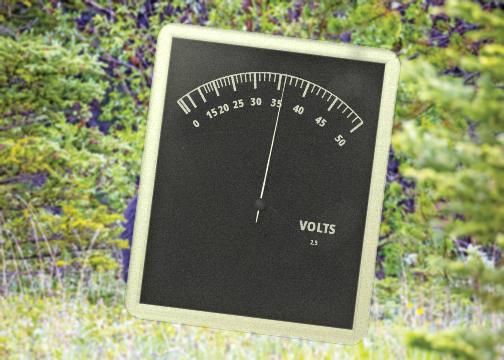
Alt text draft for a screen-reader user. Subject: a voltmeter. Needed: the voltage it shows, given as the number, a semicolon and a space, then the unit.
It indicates 36; V
